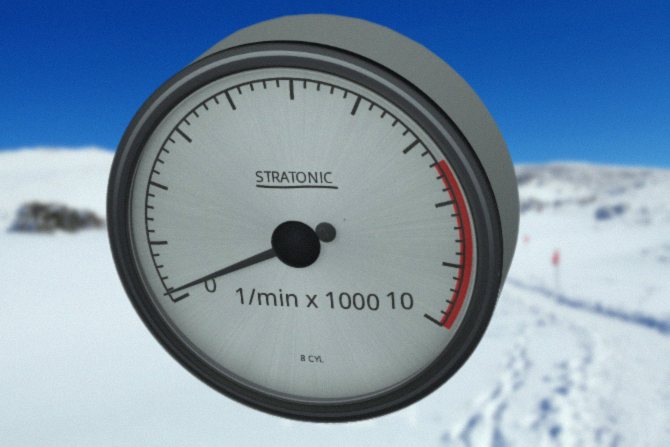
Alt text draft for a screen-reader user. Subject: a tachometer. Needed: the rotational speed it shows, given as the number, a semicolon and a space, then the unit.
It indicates 200; rpm
